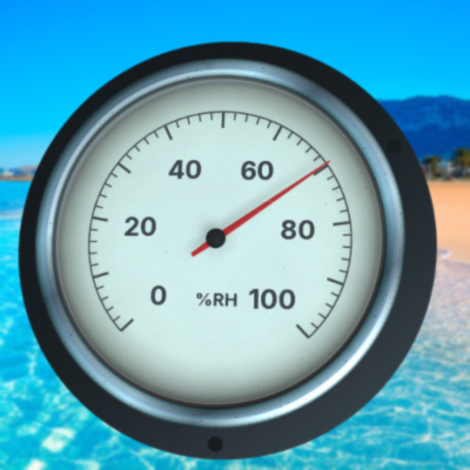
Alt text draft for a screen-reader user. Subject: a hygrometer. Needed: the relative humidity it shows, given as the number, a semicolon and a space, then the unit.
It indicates 70; %
